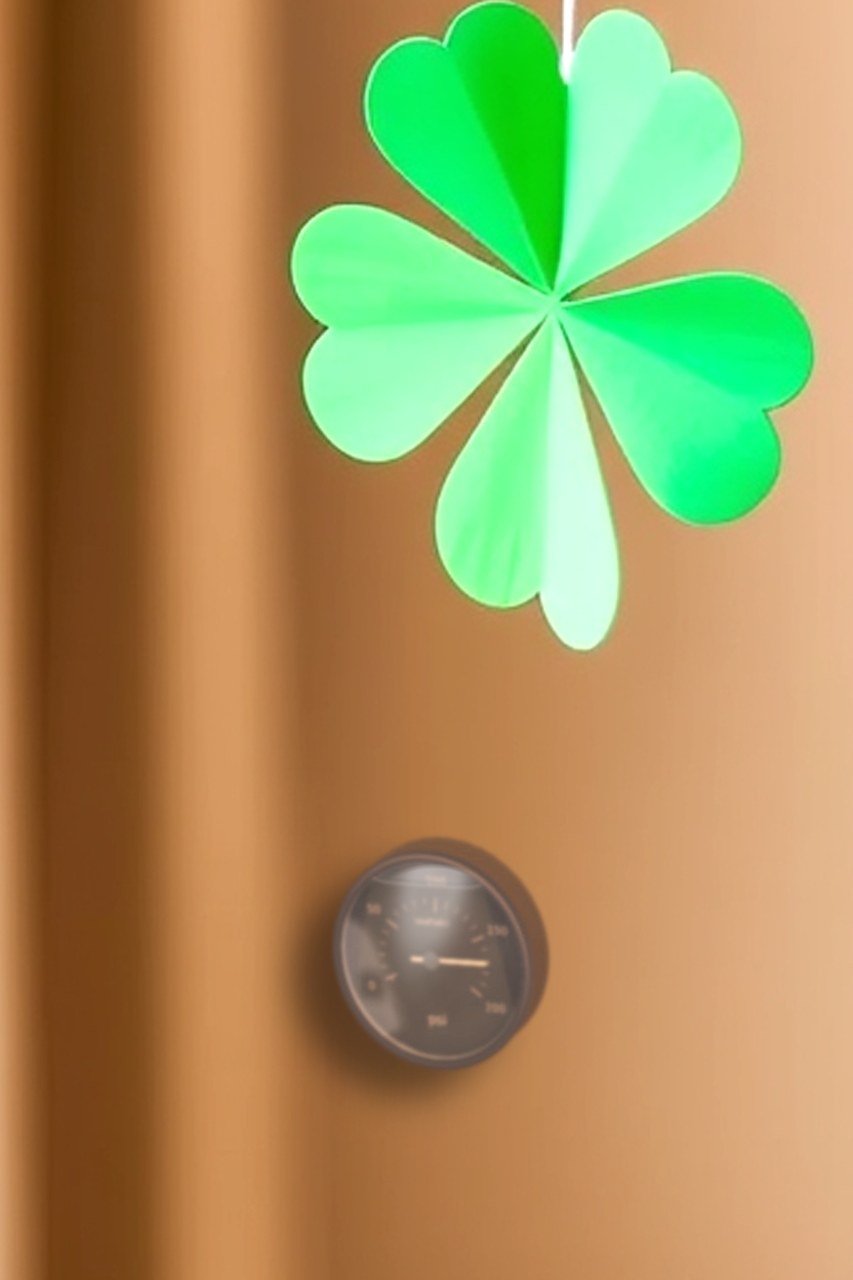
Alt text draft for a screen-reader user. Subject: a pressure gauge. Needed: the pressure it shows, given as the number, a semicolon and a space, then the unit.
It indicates 170; psi
